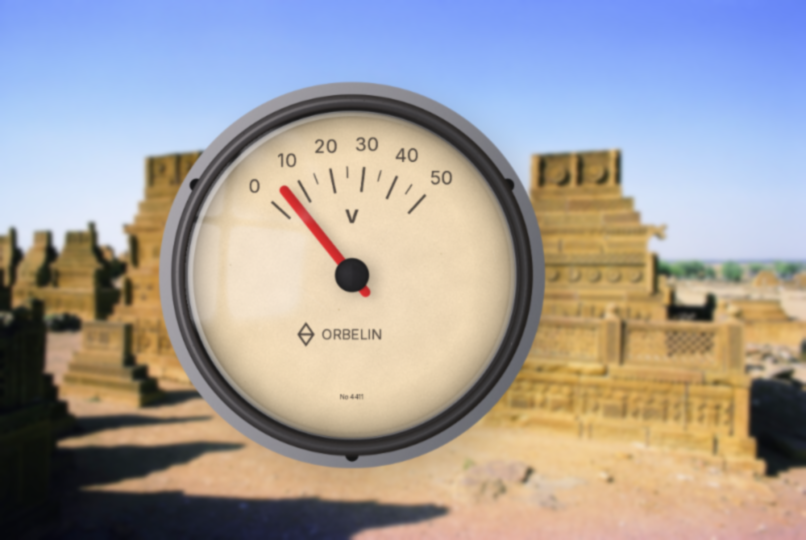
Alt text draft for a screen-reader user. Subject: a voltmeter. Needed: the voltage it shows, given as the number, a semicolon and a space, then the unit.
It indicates 5; V
